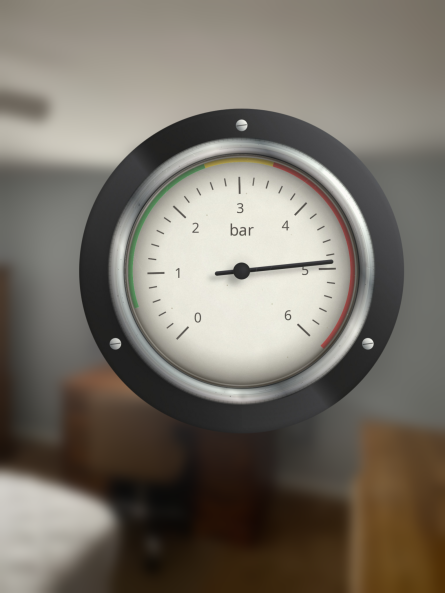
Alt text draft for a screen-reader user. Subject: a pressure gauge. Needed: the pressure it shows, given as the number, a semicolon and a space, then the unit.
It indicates 4.9; bar
